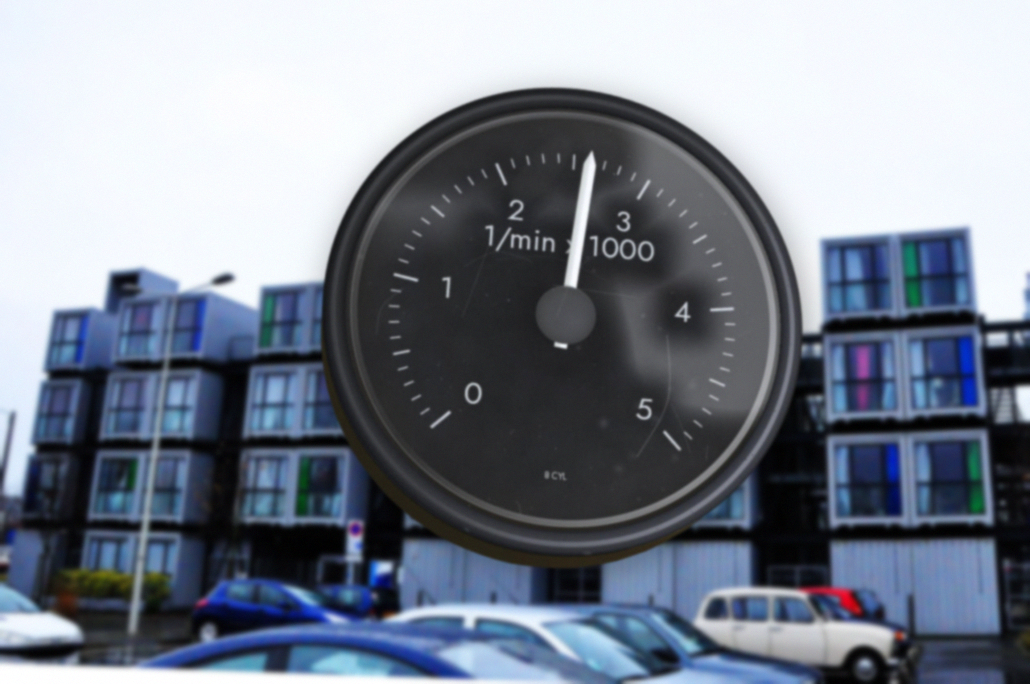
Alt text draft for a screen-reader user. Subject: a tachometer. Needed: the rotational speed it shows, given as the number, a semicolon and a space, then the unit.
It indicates 2600; rpm
